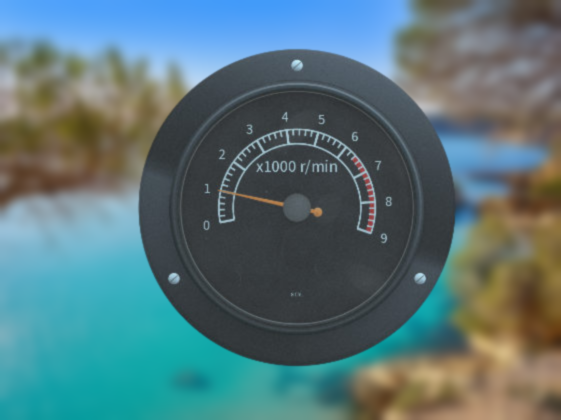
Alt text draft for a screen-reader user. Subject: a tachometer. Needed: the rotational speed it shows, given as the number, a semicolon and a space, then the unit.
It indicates 1000; rpm
